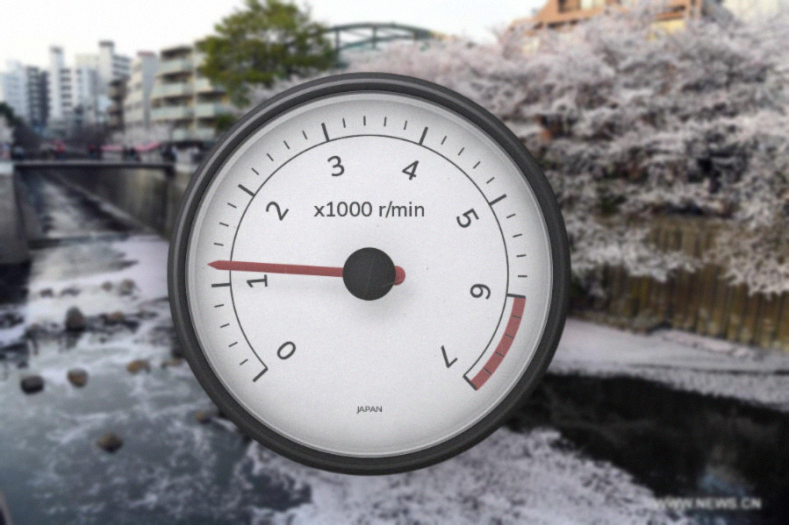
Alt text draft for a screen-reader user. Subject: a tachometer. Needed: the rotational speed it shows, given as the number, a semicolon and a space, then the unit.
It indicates 1200; rpm
